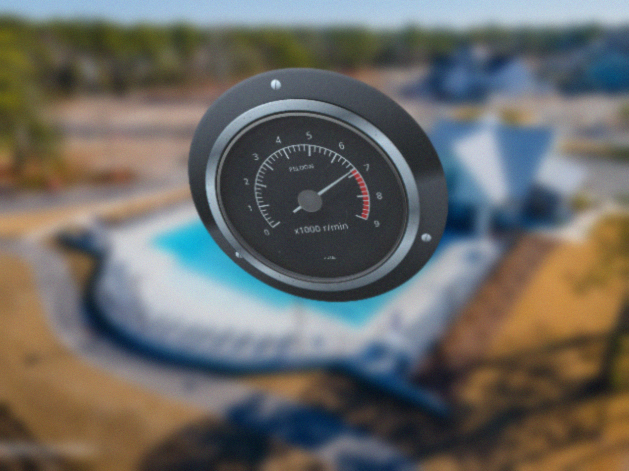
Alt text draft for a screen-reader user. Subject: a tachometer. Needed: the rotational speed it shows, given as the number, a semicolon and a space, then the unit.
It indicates 6800; rpm
